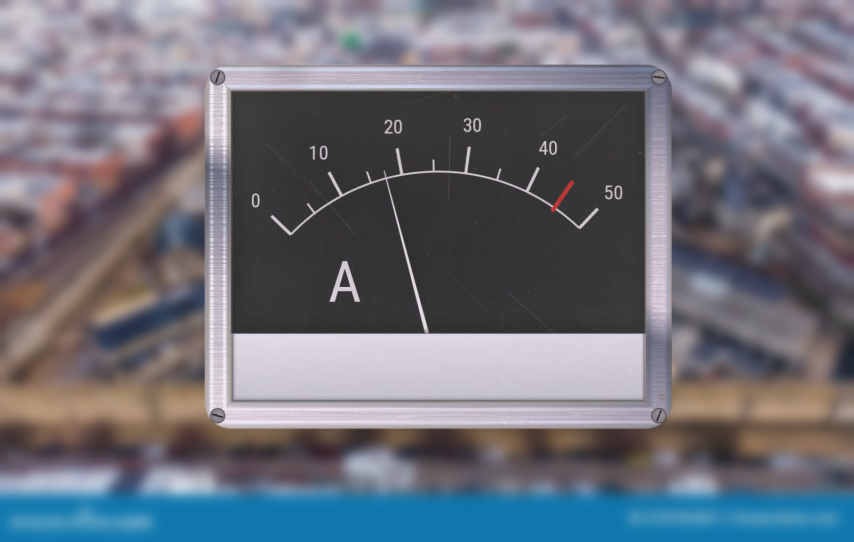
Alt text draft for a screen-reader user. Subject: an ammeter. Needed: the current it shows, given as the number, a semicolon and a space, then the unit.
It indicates 17.5; A
